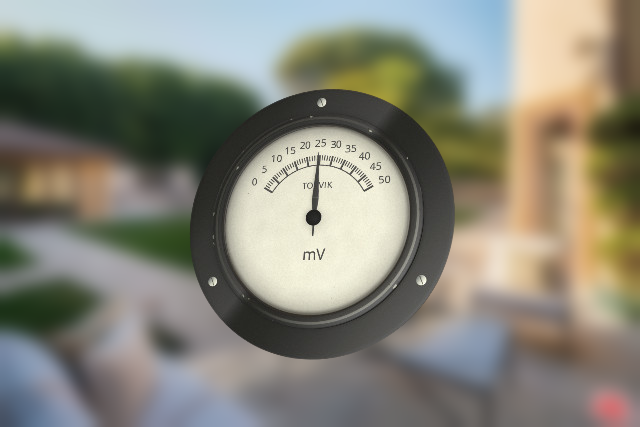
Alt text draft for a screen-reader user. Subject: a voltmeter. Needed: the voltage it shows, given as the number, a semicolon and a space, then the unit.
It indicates 25; mV
